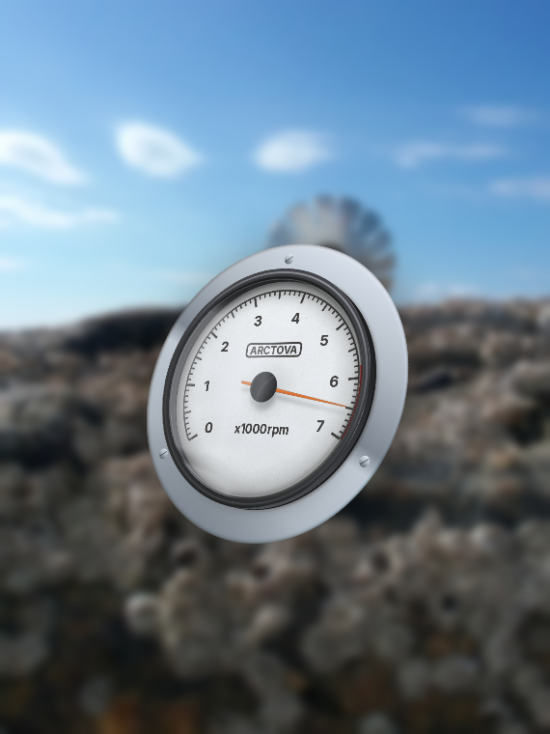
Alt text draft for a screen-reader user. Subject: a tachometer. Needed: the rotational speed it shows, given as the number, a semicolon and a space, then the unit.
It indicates 6500; rpm
